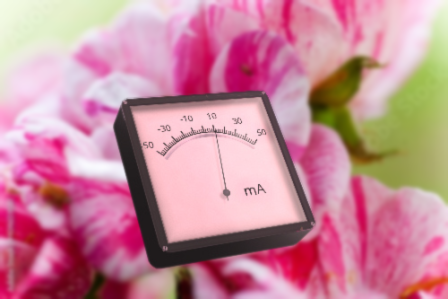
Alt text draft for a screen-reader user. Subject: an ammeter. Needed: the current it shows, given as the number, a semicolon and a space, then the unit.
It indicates 10; mA
